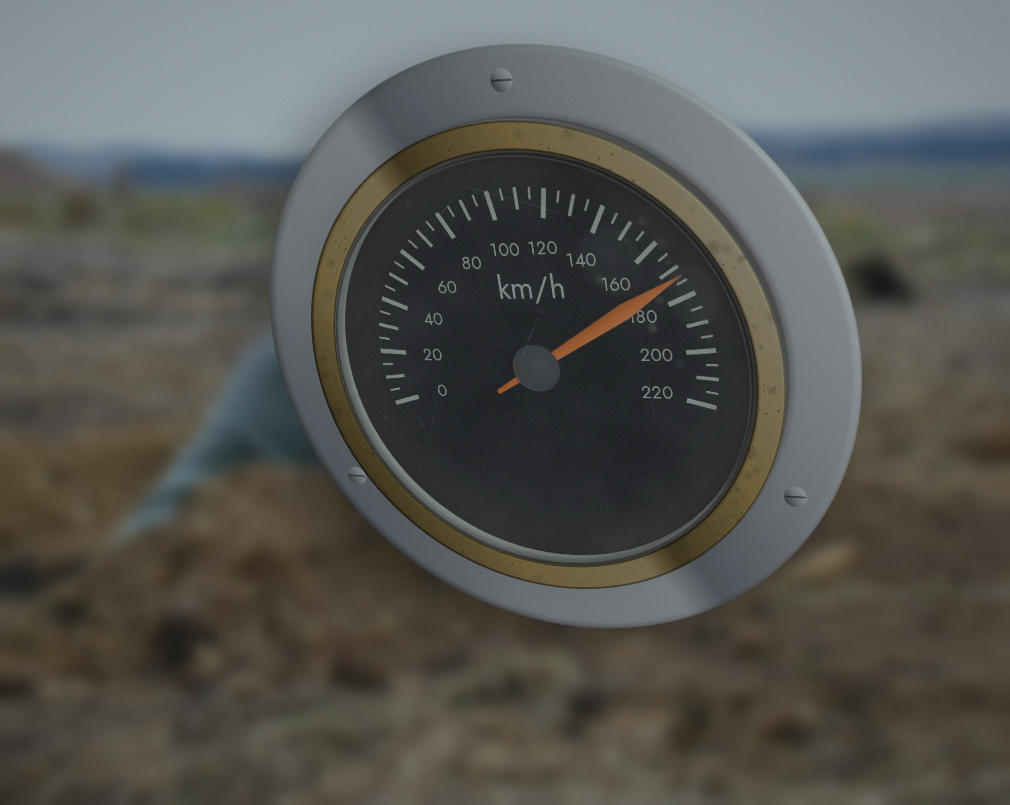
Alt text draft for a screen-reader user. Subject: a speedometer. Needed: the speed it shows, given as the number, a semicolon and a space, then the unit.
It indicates 172.5; km/h
